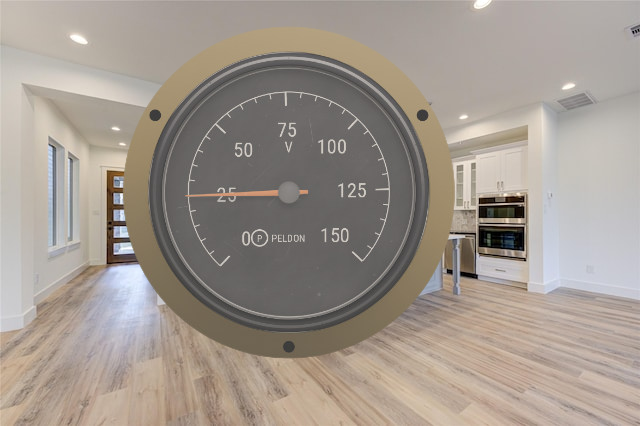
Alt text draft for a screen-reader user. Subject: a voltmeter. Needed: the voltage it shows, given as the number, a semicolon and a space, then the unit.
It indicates 25; V
